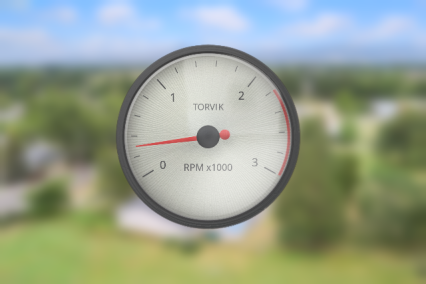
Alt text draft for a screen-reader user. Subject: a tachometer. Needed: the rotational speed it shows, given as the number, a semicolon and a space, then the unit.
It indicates 300; rpm
